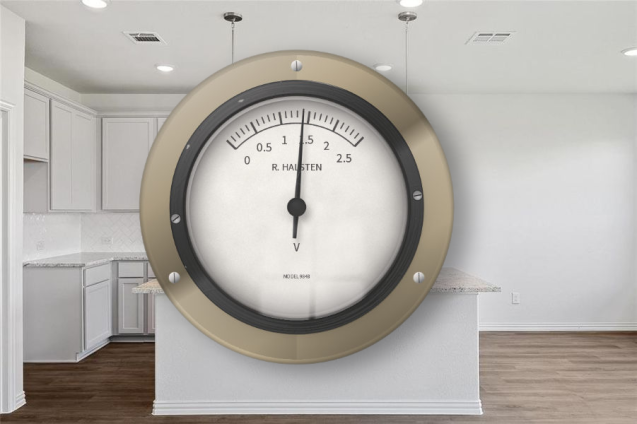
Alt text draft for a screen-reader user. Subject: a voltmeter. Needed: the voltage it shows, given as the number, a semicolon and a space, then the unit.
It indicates 1.4; V
